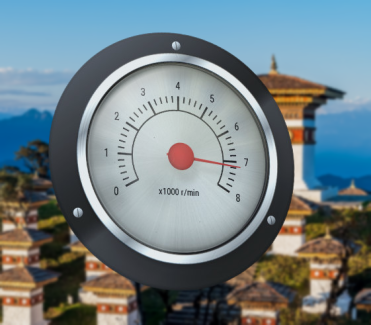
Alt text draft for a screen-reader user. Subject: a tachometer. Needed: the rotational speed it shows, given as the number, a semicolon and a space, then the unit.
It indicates 7200; rpm
